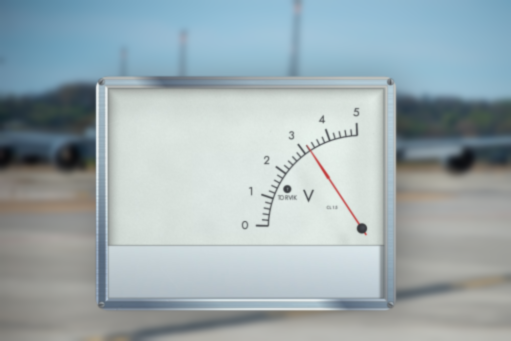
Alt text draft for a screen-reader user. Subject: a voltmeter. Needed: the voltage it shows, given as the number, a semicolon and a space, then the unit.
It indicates 3.2; V
